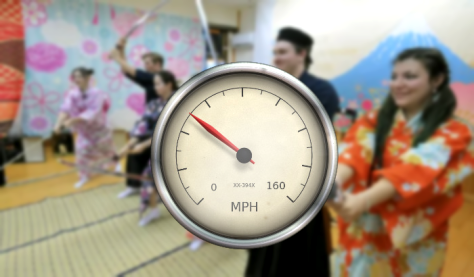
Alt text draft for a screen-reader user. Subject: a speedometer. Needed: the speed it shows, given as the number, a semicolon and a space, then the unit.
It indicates 50; mph
